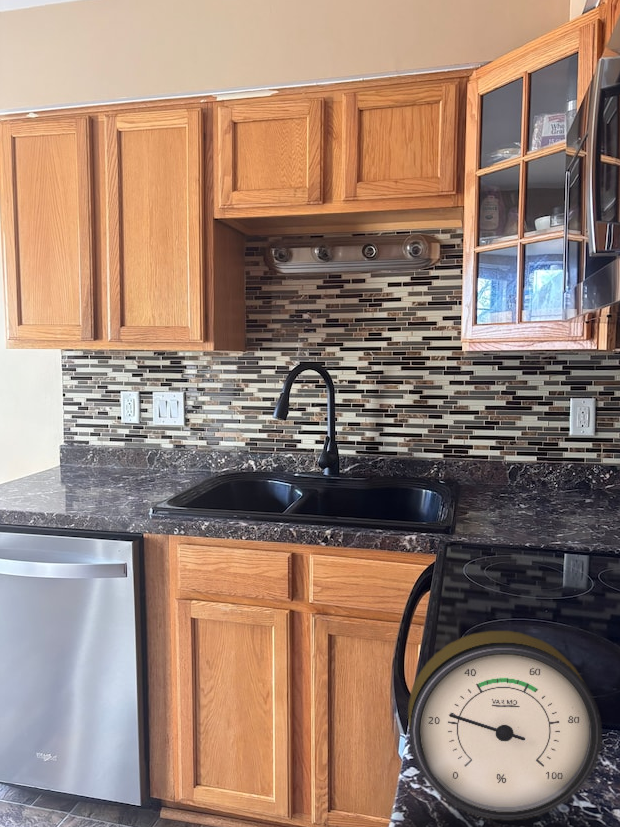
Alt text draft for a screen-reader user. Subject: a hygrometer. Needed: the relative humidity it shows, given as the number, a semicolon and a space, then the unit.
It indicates 24; %
